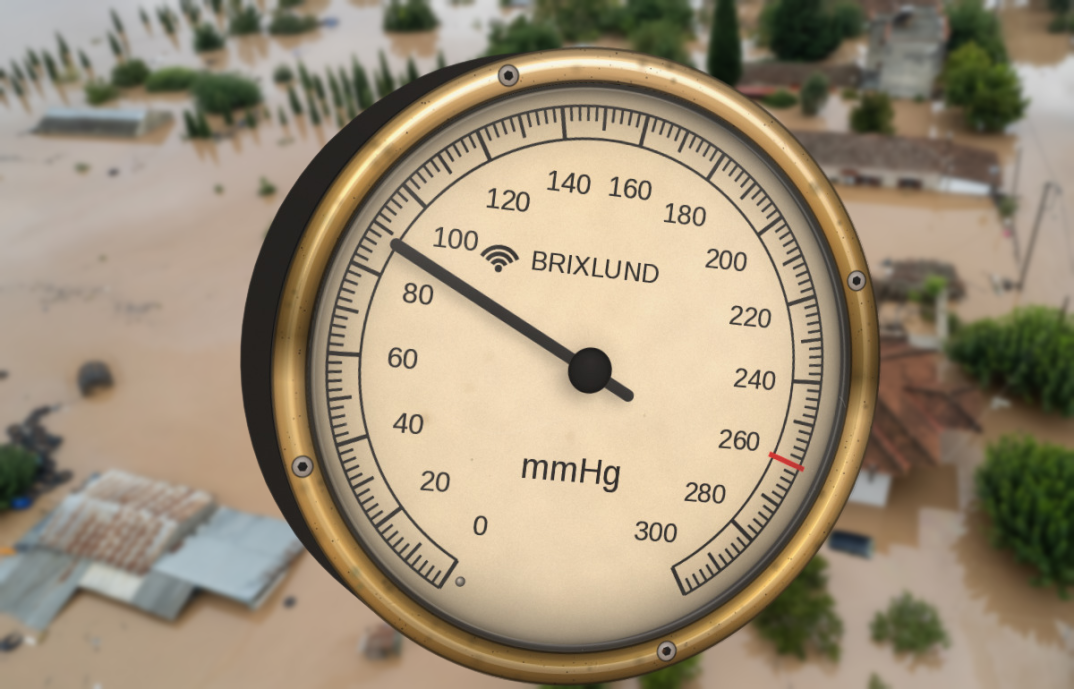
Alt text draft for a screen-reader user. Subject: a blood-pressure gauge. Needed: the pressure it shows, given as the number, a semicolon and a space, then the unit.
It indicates 88; mmHg
